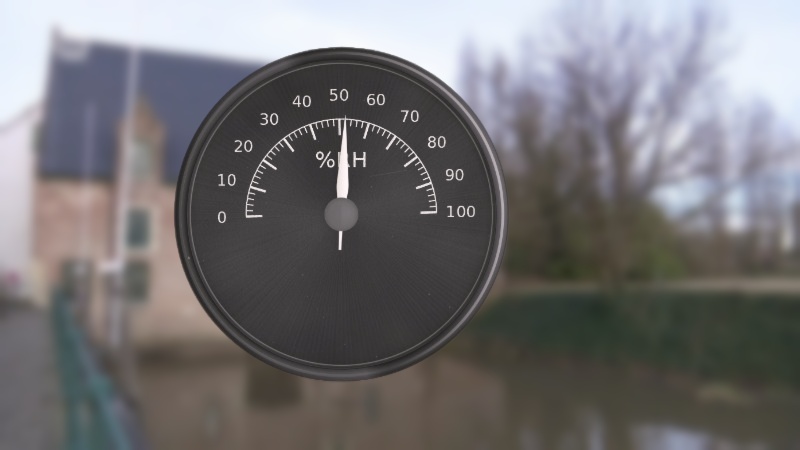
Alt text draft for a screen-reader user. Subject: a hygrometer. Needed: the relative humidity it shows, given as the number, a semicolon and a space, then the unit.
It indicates 52; %
